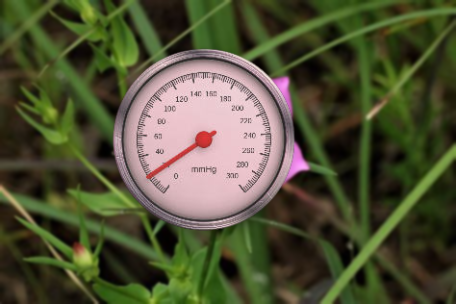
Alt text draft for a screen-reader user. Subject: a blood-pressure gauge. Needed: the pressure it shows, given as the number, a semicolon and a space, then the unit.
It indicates 20; mmHg
